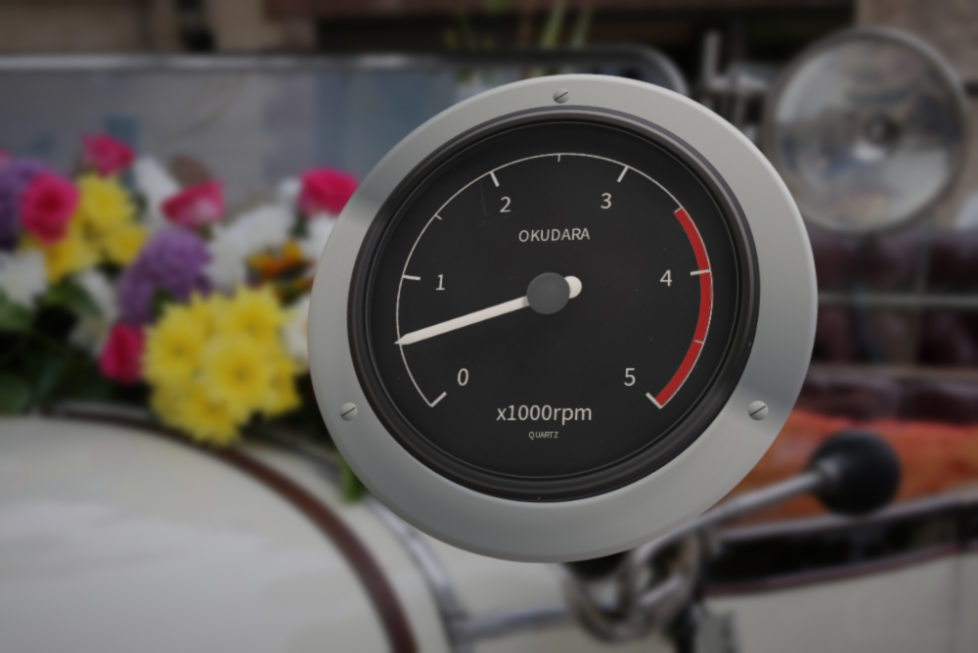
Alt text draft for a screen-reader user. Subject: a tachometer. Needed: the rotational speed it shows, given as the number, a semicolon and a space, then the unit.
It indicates 500; rpm
